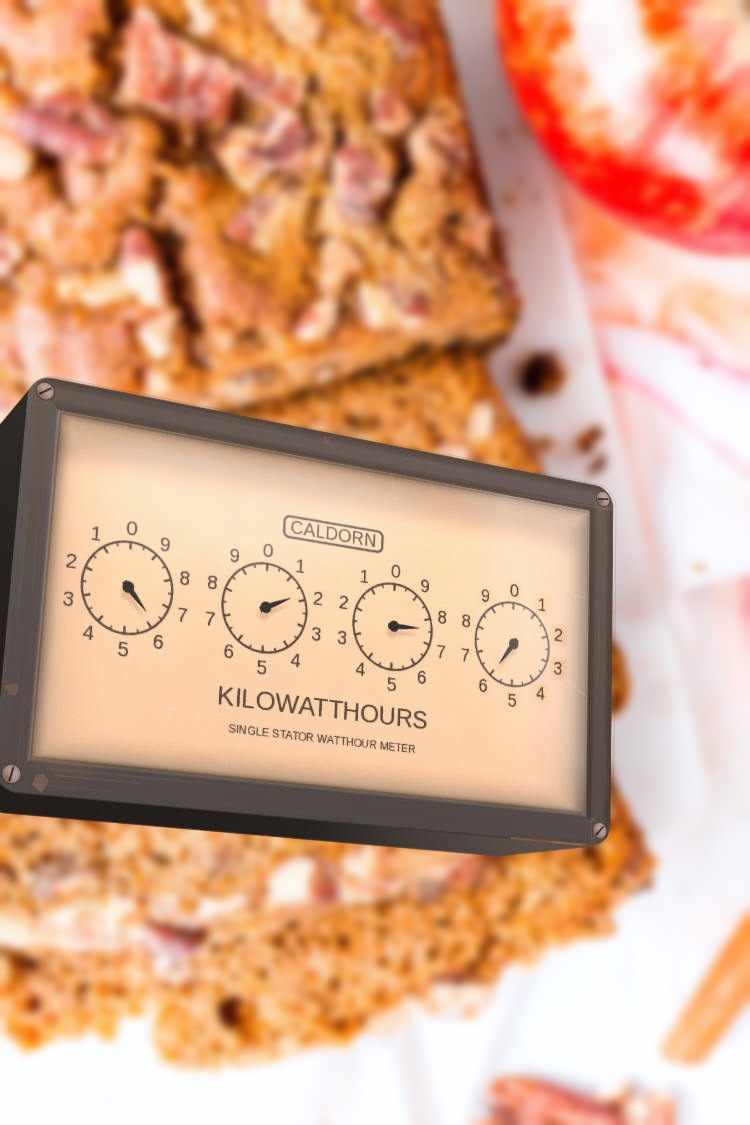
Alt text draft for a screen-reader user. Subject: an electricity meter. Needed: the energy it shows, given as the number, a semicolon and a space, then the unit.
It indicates 6176; kWh
